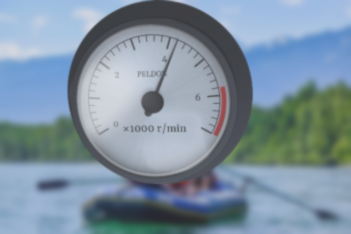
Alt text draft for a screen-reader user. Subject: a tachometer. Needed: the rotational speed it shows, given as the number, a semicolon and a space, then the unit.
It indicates 4200; rpm
